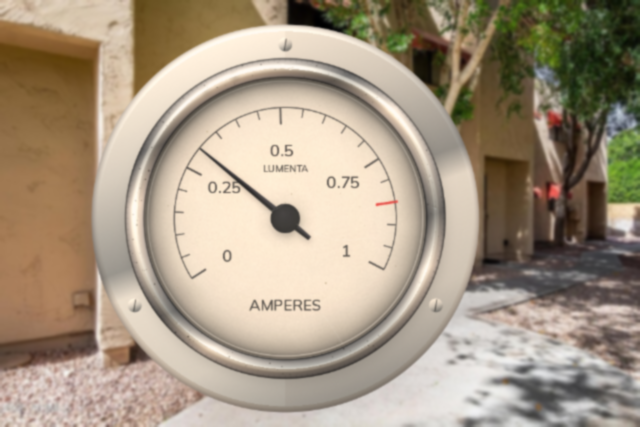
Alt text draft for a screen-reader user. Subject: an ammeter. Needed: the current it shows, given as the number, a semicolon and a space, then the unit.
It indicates 0.3; A
